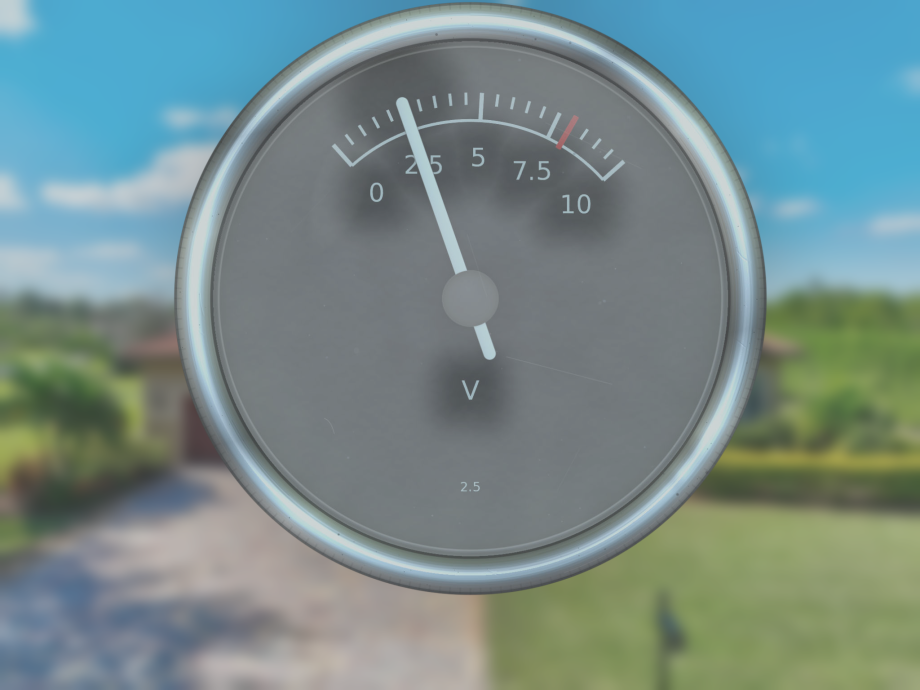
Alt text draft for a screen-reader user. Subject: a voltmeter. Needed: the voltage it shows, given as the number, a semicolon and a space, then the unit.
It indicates 2.5; V
